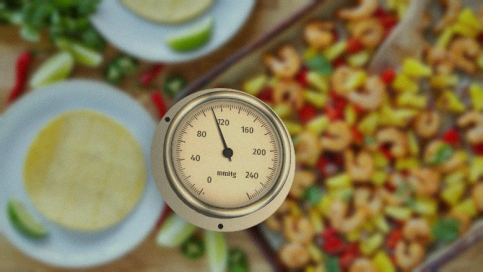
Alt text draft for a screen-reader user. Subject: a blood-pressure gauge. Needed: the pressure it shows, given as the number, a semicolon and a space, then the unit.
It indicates 110; mmHg
